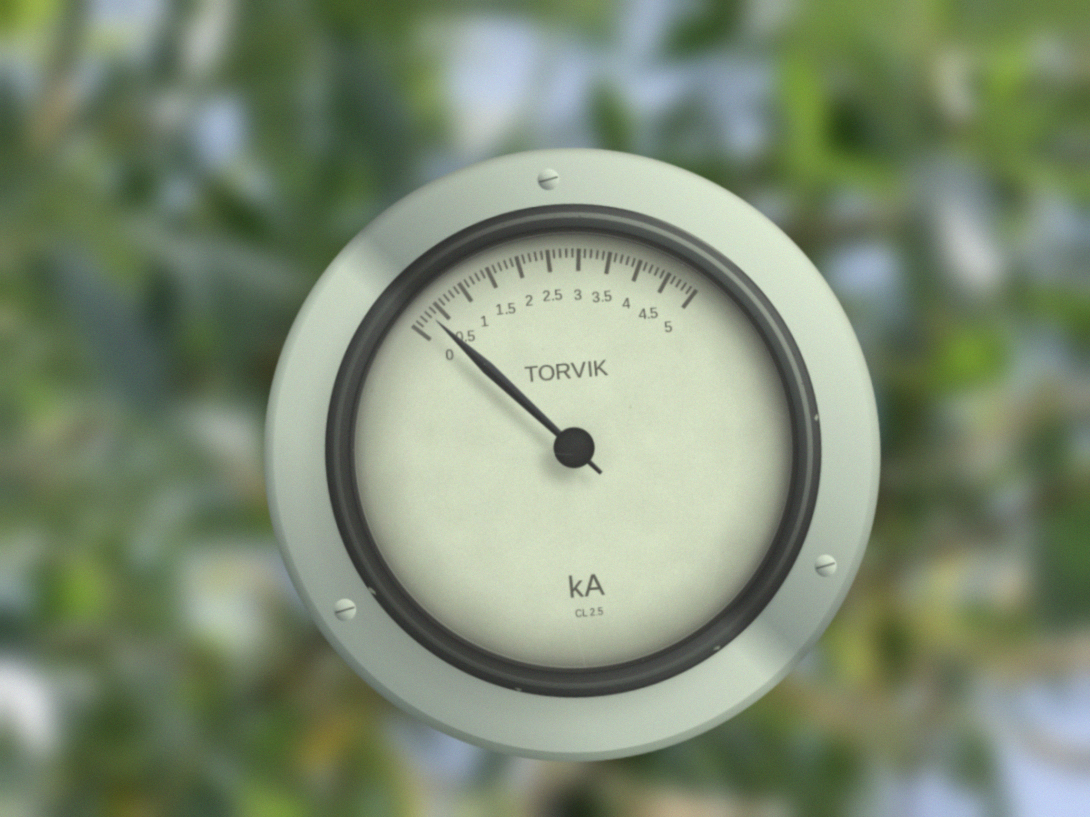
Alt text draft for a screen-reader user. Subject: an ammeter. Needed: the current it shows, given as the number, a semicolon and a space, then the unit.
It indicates 0.3; kA
